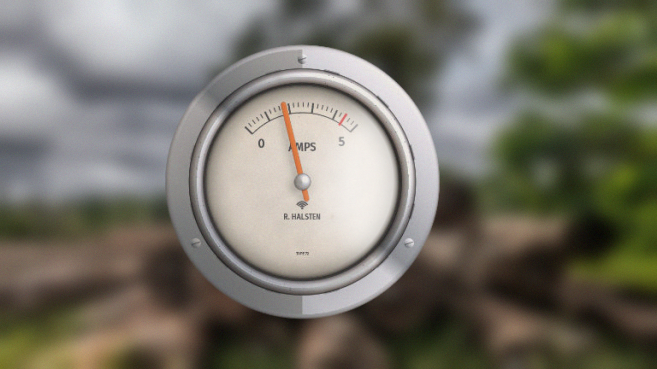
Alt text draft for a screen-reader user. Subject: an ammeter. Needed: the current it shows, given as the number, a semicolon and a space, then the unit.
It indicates 1.8; A
